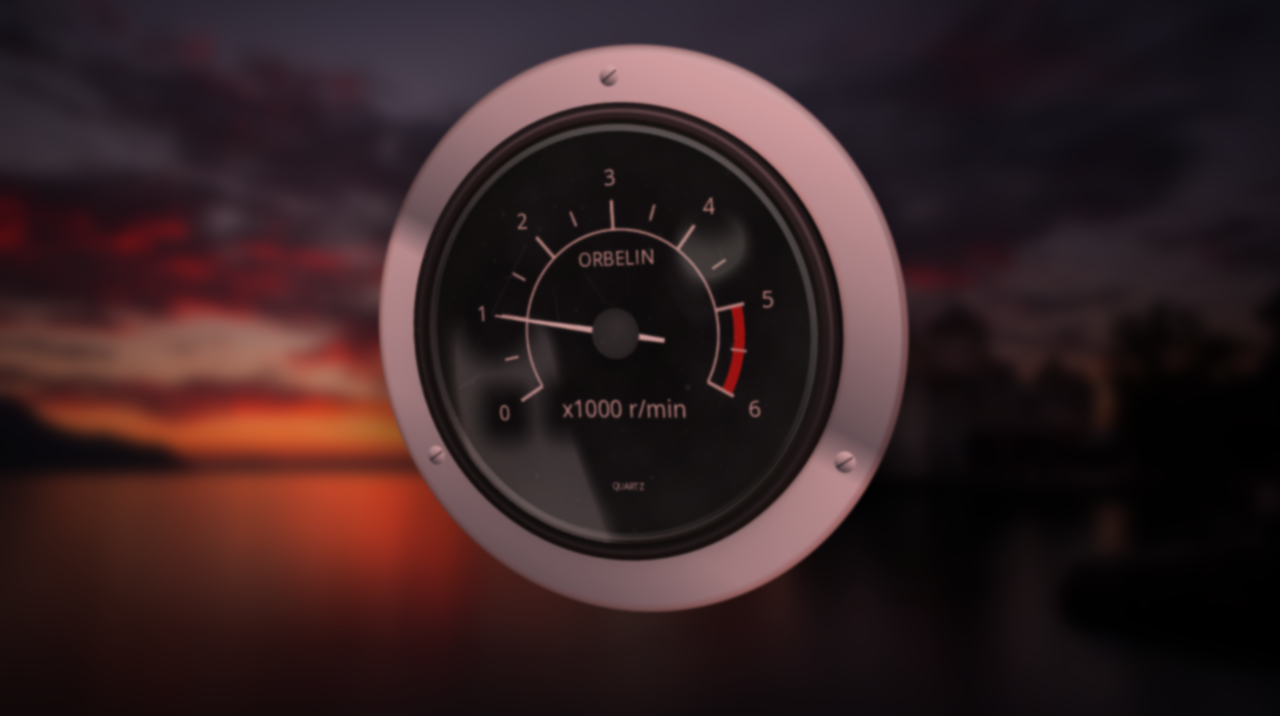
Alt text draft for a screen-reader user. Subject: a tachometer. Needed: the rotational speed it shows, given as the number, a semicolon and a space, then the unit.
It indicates 1000; rpm
